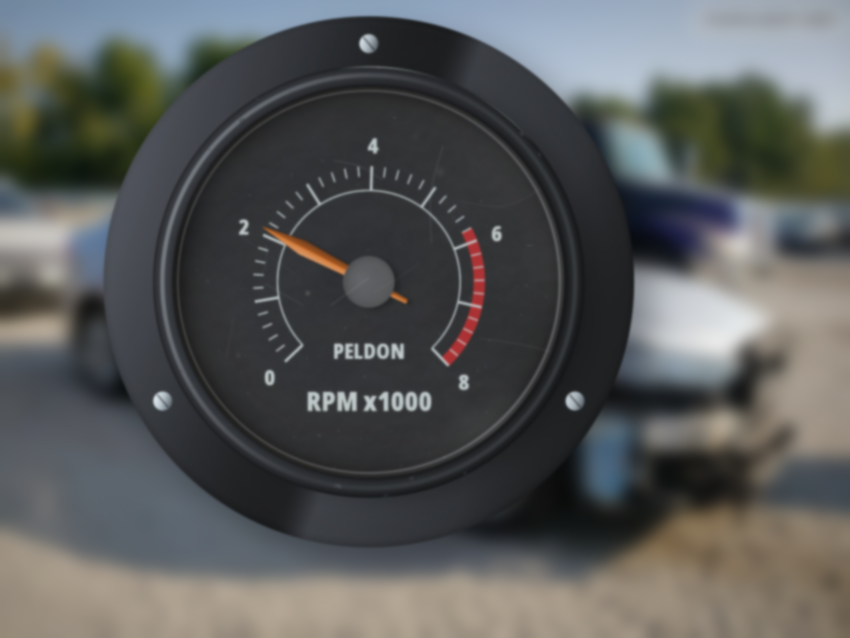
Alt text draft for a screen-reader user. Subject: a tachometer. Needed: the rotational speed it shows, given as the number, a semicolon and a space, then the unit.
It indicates 2100; rpm
